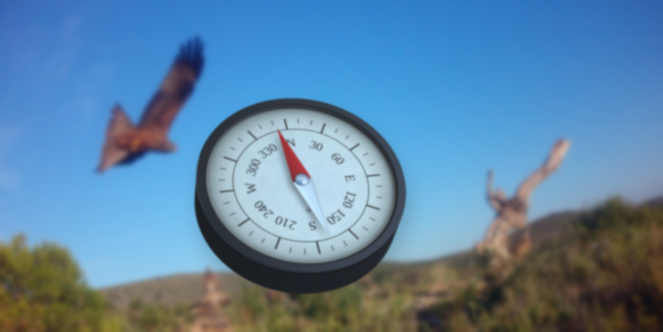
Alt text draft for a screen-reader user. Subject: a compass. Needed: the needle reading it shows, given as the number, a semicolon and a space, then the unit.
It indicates 350; °
